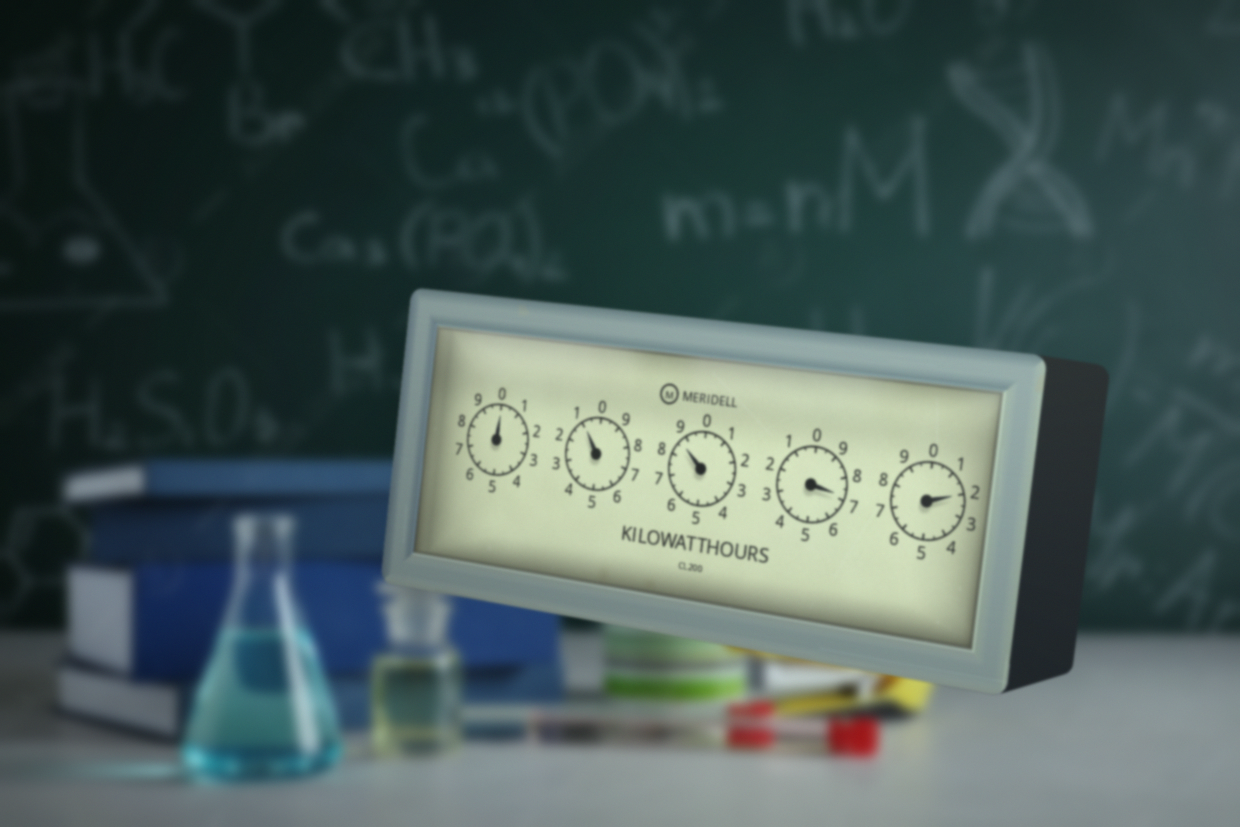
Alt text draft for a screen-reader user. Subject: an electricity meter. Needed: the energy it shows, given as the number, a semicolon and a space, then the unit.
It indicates 872; kWh
